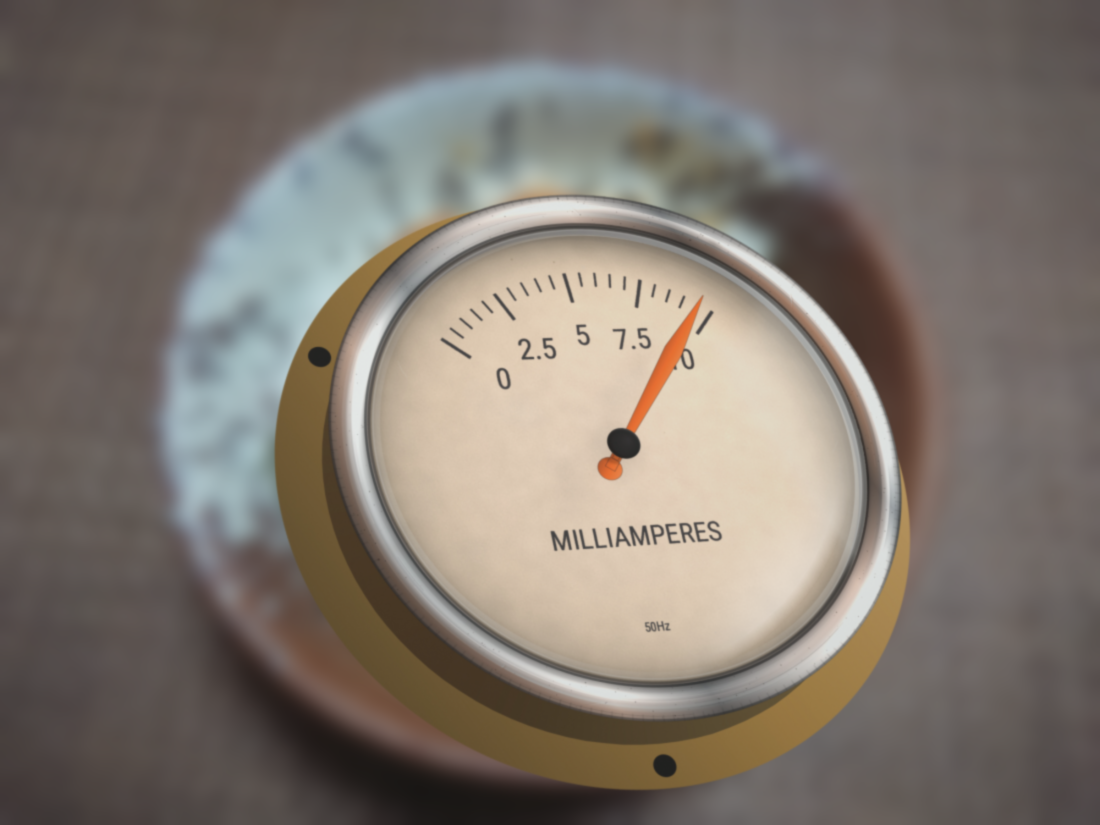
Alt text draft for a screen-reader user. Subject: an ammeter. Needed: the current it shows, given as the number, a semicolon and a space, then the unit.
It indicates 9.5; mA
